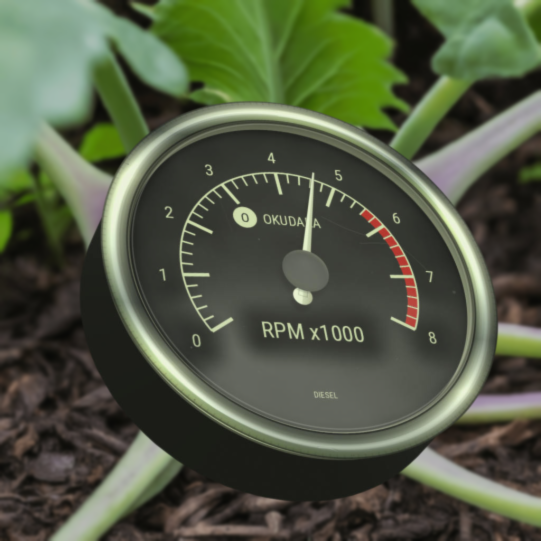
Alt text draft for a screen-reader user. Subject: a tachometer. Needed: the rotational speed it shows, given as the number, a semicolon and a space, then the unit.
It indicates 4600; rpm
